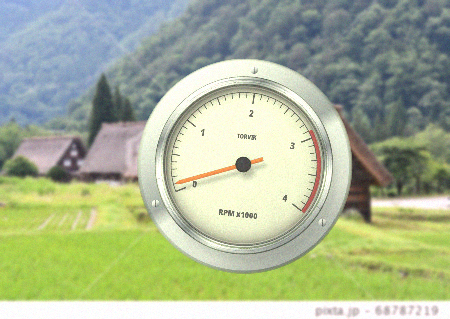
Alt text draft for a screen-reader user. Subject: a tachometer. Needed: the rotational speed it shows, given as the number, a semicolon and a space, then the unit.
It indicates 100; rpm
